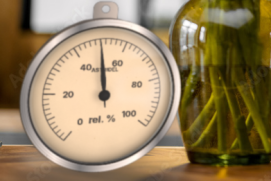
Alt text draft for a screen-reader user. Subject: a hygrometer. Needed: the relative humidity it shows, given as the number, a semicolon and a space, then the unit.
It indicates 50; %
